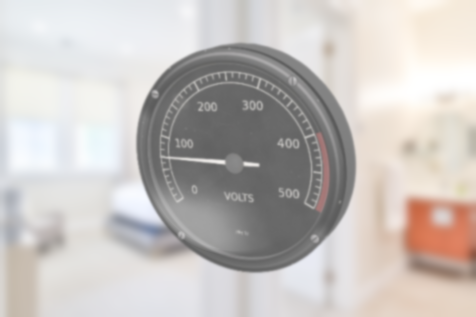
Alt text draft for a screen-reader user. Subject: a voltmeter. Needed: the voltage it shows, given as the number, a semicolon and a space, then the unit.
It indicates 70; V
